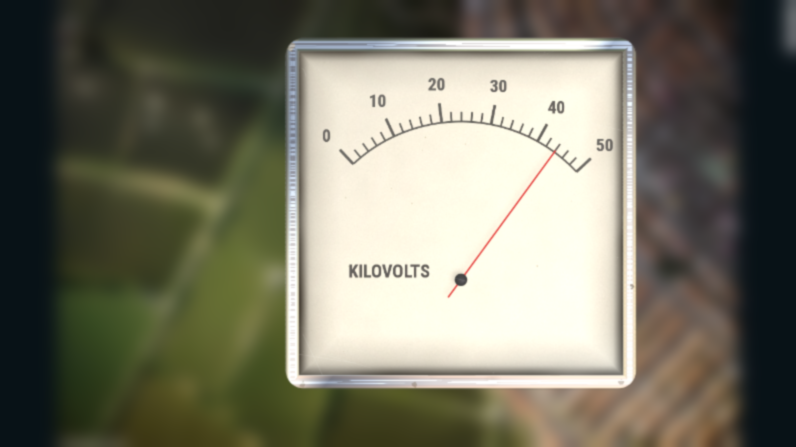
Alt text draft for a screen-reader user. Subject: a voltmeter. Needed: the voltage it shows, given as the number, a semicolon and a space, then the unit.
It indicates 44; kV
